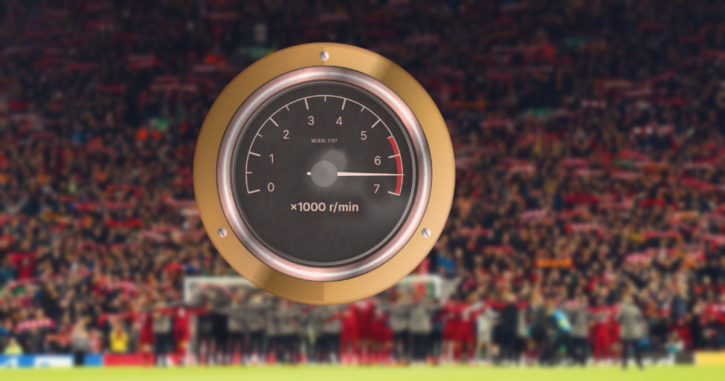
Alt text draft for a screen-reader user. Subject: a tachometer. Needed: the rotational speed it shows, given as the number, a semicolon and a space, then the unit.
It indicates 6500; rpm
